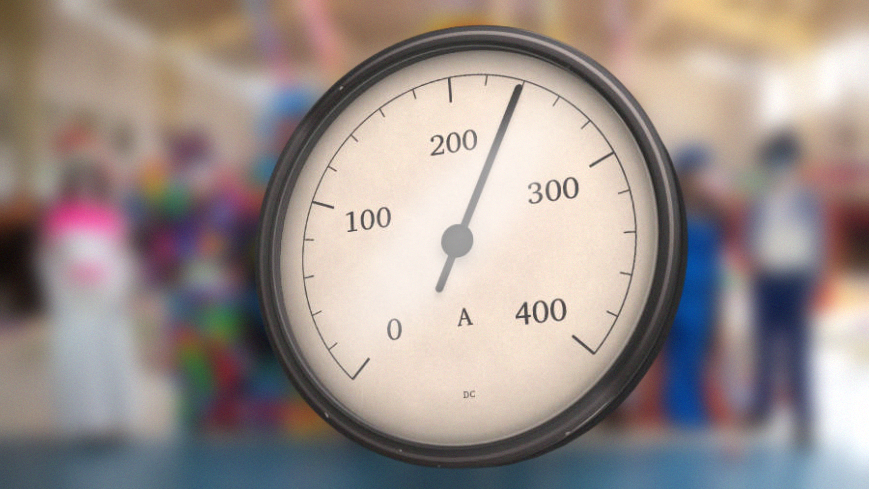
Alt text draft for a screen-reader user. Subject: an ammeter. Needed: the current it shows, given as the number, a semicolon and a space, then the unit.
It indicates 240; A
